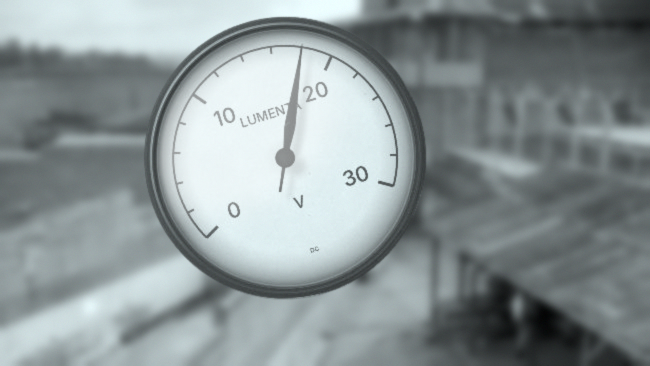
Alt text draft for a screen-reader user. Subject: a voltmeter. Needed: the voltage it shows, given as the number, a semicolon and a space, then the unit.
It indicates 18; V
